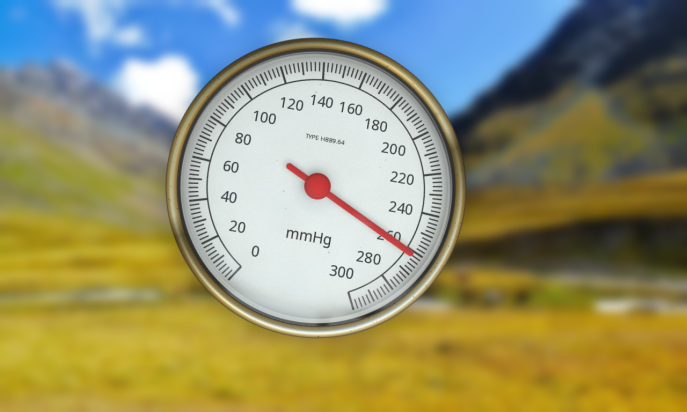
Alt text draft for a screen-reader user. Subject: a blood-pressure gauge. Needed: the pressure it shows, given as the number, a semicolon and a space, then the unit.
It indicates 262; mmHg
